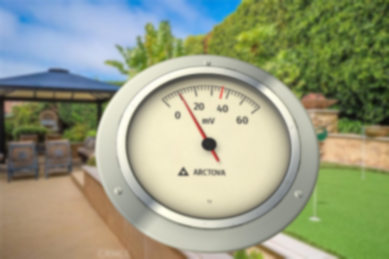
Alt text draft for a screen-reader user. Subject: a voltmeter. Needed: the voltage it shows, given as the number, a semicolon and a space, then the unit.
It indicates 10; mV
